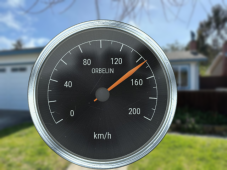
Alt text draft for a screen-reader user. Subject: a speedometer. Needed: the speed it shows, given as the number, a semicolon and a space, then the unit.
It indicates 145; km/h
